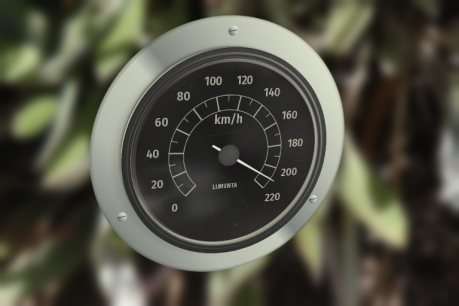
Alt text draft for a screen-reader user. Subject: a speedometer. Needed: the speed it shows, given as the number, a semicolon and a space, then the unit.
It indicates 210; km/h
